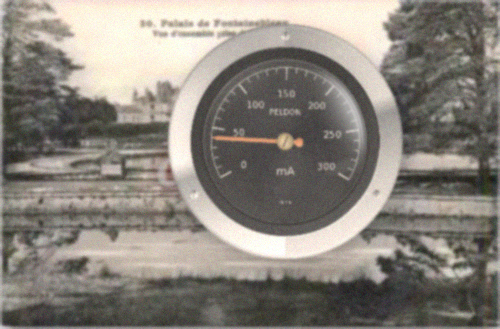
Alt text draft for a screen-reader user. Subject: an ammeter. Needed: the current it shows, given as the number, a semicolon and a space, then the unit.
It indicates 40; mA
